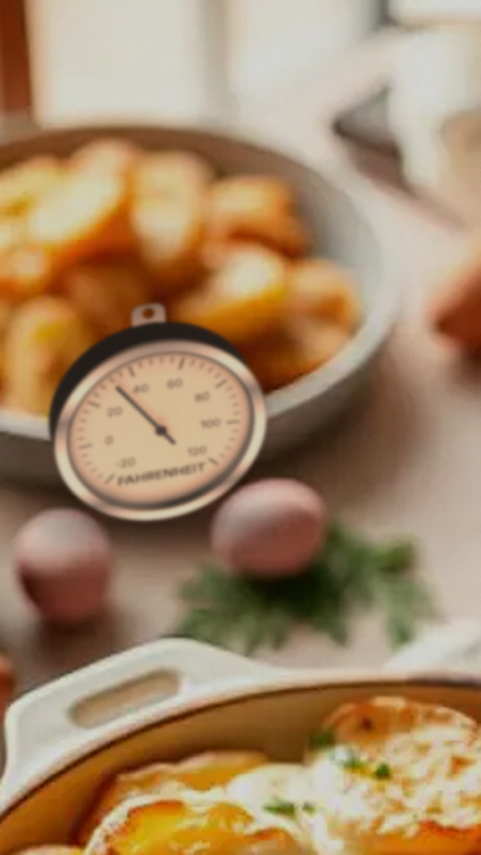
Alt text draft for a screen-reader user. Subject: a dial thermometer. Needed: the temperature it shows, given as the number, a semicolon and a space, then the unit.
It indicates 32; °F
